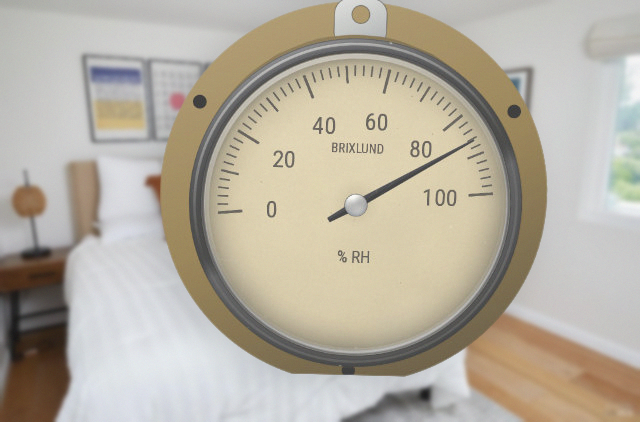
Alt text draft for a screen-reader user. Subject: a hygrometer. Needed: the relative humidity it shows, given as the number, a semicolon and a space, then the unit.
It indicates 86; %
